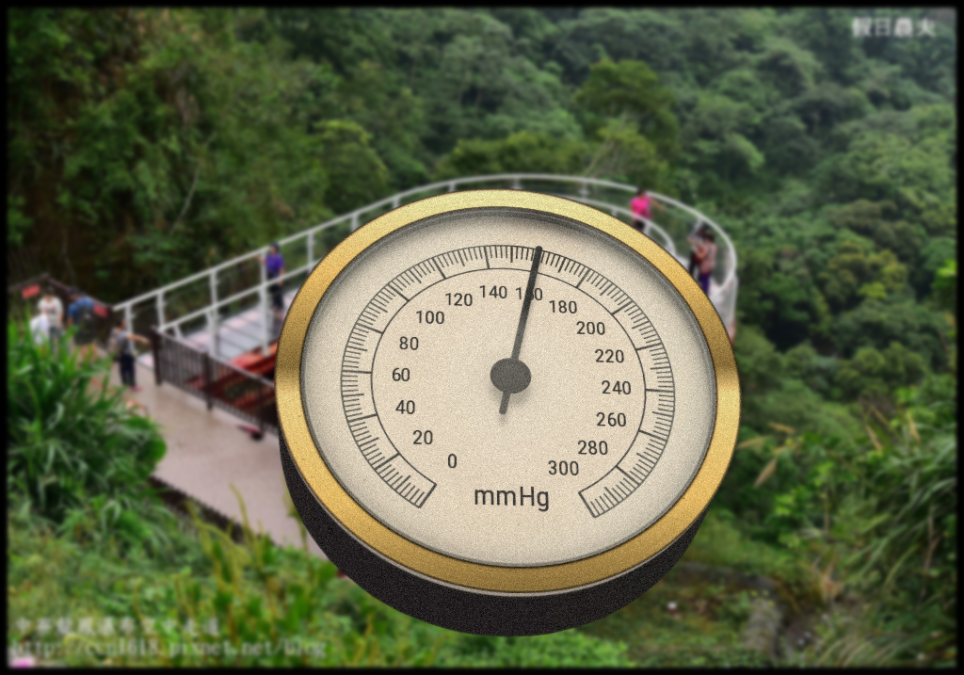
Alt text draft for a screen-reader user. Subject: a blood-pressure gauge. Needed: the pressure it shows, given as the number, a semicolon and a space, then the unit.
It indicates 160; mmHg
